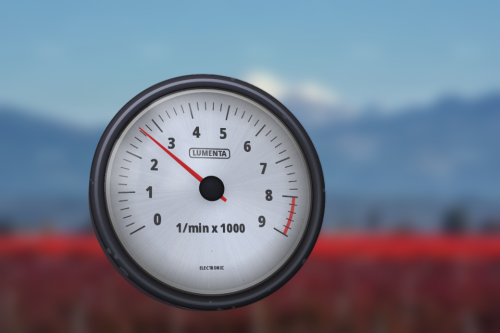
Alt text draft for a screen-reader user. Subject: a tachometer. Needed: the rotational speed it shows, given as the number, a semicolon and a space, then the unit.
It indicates 2600; rpm
